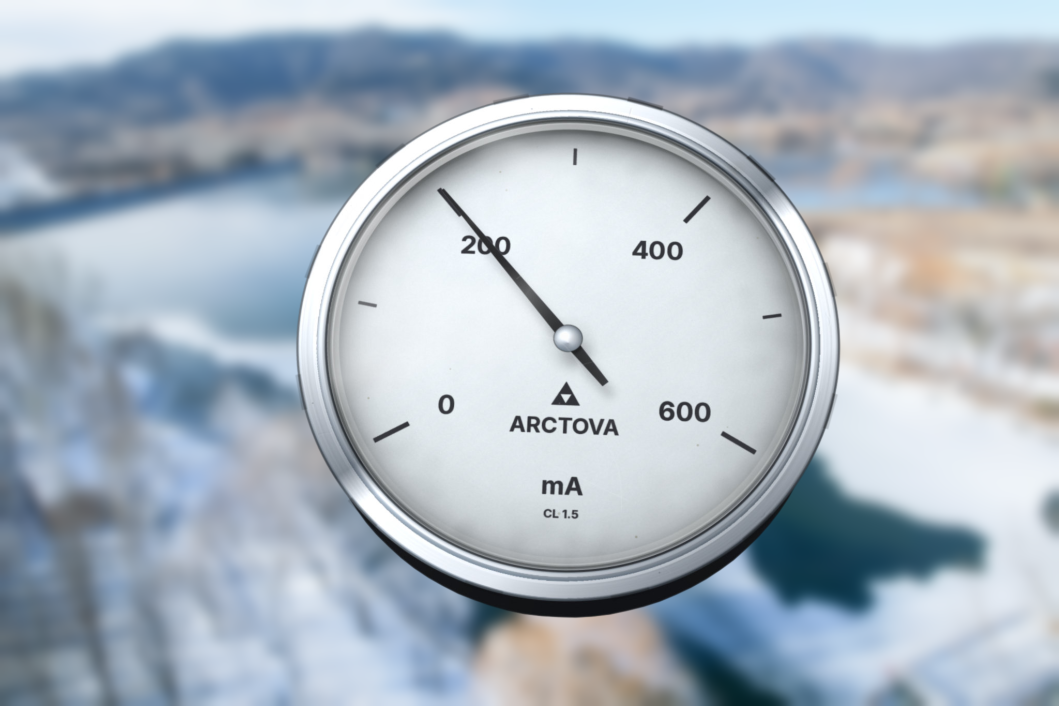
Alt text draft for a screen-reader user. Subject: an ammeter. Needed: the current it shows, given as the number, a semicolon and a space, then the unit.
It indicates 200; mA
